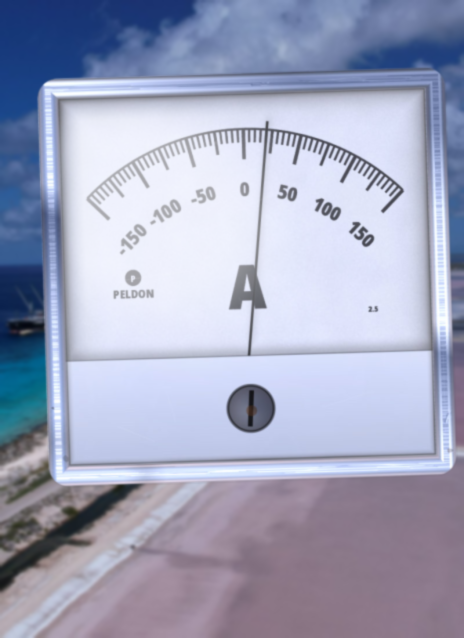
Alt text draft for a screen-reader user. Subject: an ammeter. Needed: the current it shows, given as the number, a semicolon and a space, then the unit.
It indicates 20; A
